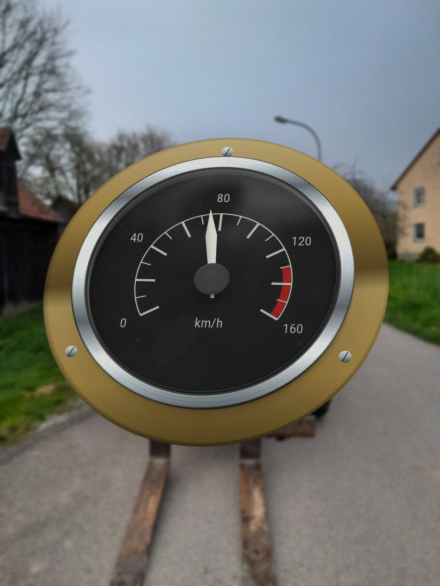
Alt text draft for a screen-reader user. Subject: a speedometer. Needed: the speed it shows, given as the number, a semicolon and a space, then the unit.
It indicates 75; km/h
